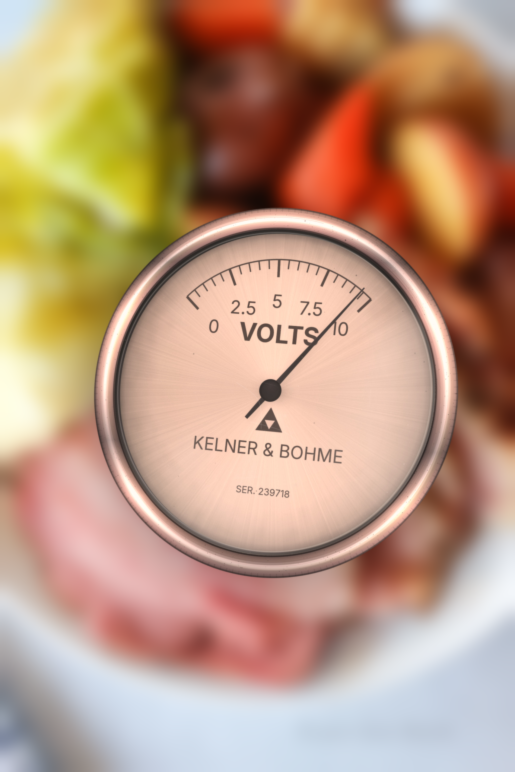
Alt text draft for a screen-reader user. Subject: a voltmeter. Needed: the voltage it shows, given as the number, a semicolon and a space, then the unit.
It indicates 9.5; V
